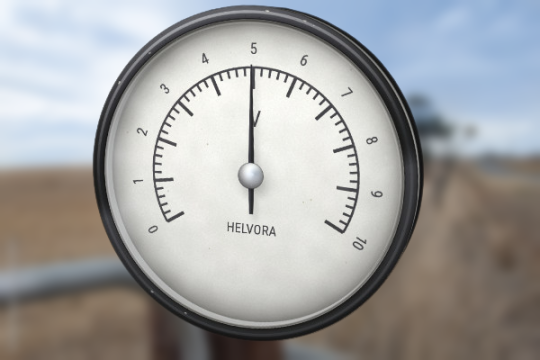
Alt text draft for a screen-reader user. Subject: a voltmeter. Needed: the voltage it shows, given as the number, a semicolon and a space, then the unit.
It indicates 5; V
